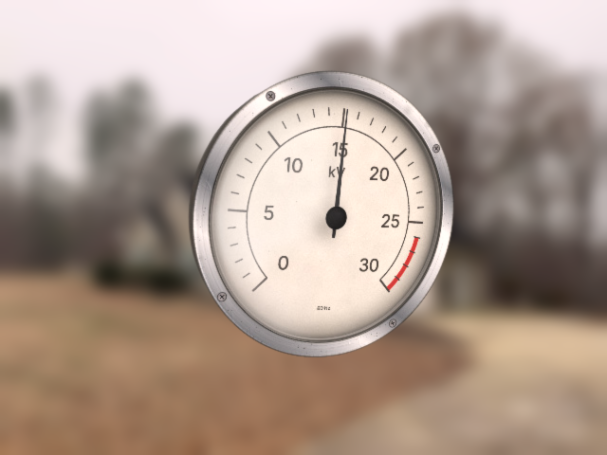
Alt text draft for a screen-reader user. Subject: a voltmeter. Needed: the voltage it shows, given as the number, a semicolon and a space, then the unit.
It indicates 15; kV
